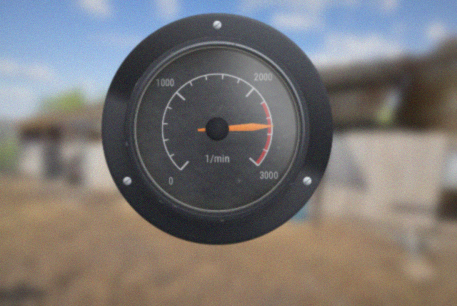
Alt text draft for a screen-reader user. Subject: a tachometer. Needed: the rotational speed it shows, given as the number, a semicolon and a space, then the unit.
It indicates 2500; rpm
